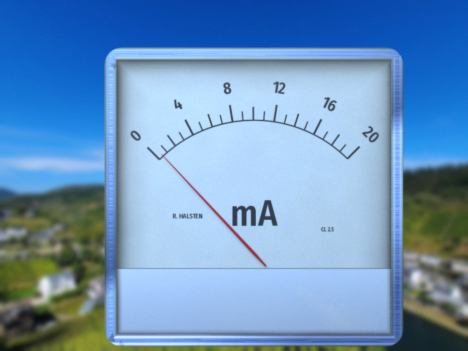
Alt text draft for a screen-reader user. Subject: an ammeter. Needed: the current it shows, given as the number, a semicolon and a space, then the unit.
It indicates 0.5; mA
